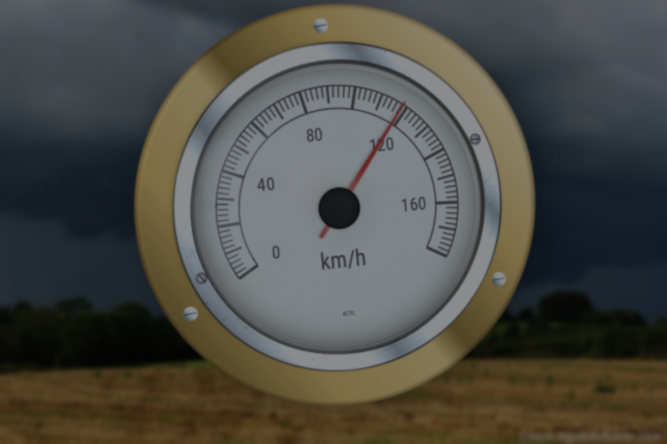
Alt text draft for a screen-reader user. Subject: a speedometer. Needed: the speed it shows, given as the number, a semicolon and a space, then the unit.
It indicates 118; km/h
